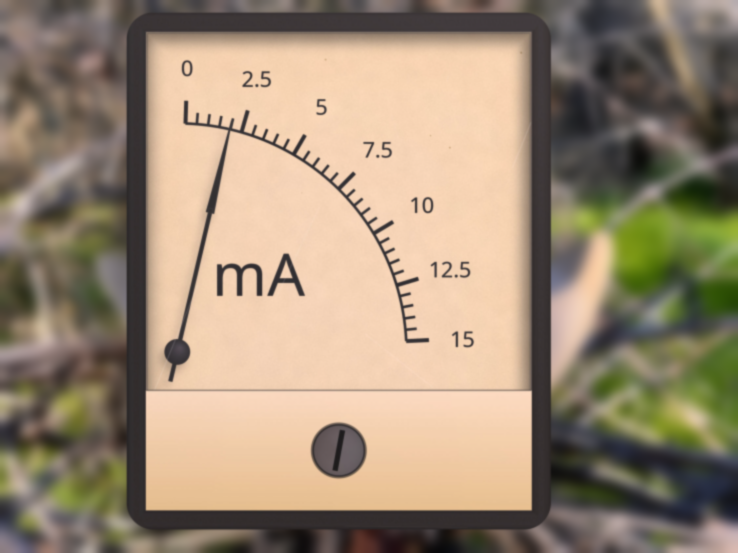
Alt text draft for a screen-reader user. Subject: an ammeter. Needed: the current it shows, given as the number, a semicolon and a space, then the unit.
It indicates 2; mA
